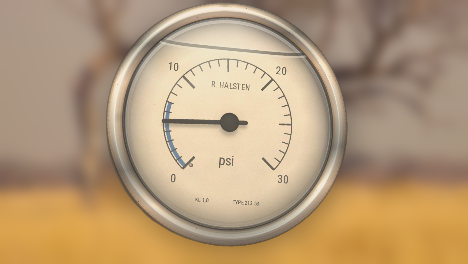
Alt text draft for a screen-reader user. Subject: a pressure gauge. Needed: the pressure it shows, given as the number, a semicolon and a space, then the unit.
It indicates 5; psi
